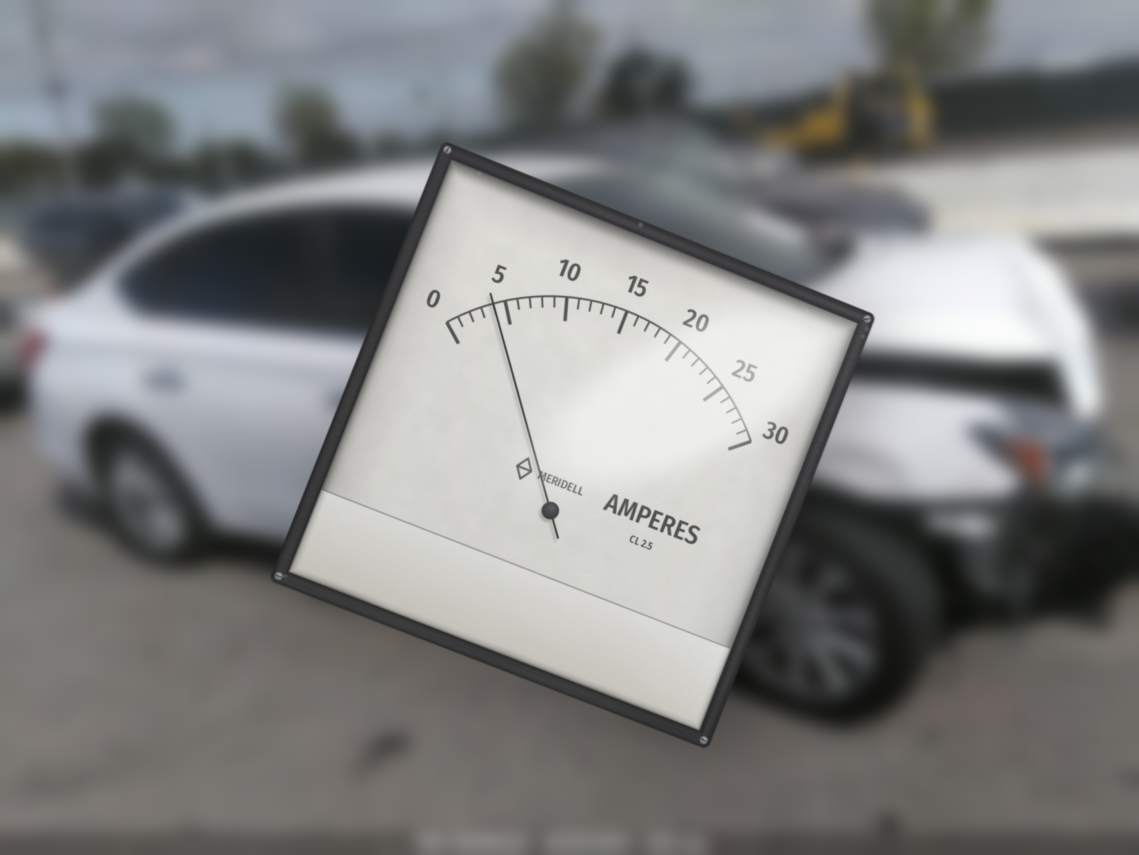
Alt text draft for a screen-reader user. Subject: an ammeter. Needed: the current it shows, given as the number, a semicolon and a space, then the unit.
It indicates 4; A
